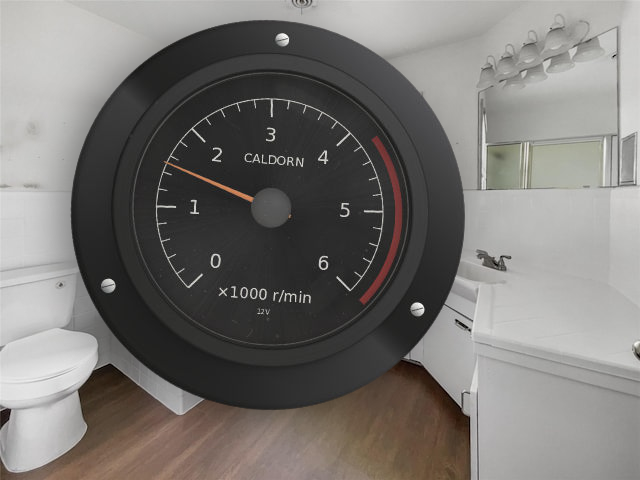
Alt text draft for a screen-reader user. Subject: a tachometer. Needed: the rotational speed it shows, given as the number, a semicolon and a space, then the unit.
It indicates 1500; rpm
